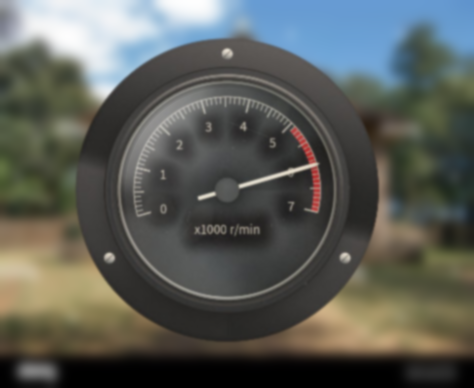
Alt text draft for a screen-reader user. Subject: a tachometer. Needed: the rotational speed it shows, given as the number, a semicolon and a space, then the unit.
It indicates 6000; rpm
